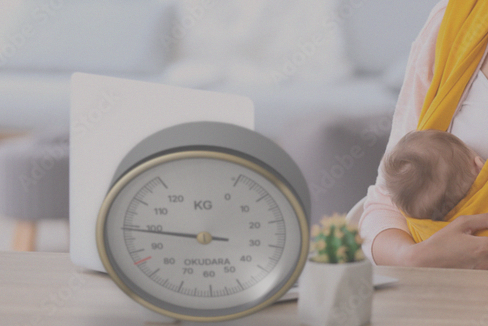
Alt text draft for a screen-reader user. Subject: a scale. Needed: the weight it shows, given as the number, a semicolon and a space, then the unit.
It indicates 100; kg
